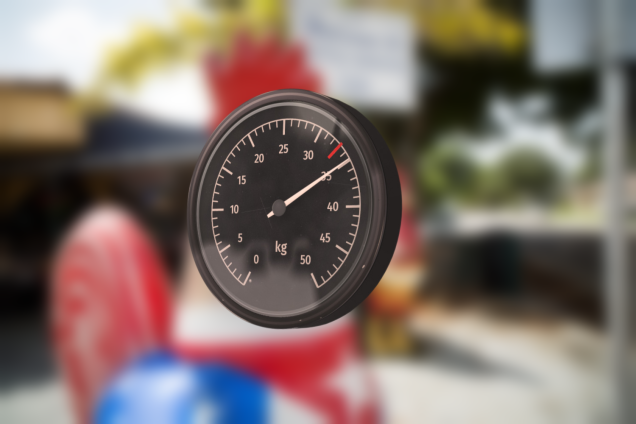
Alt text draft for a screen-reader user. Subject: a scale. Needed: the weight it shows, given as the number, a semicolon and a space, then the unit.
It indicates 35; kg
